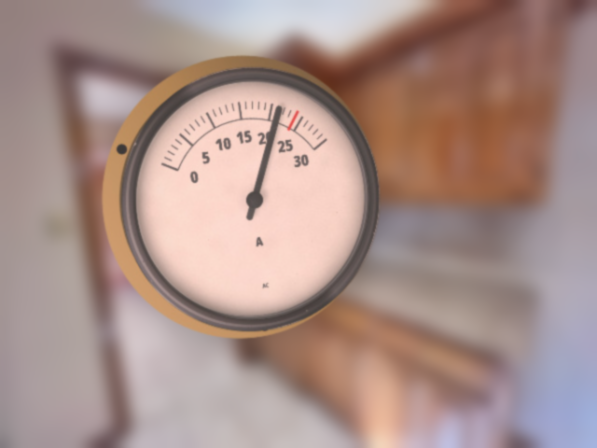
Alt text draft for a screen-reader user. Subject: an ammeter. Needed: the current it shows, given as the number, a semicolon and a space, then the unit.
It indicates 21; A
